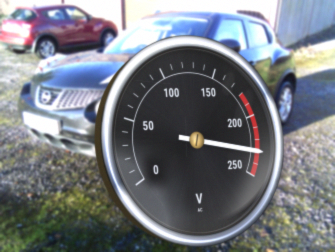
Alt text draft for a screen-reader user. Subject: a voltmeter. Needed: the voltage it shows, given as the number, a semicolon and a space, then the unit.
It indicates 230; V
